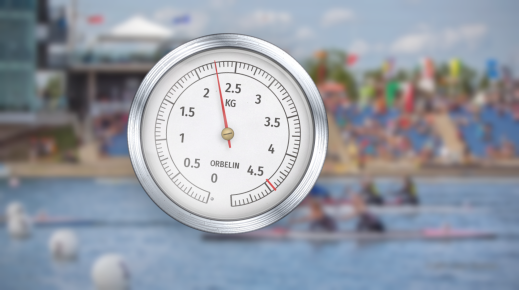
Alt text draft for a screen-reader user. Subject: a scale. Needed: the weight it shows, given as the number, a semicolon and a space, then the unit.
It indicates 2.25; kg
